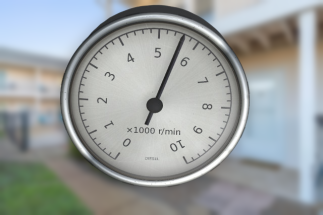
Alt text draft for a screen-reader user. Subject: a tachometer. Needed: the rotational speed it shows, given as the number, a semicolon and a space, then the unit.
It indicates 5600; rpm
